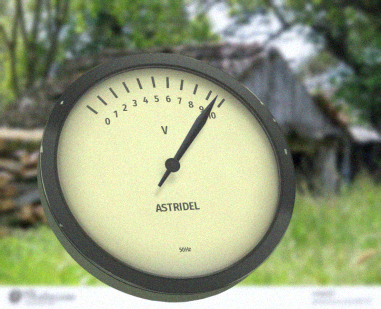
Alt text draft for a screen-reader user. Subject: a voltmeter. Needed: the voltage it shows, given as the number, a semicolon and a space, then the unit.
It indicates 9.5; V
